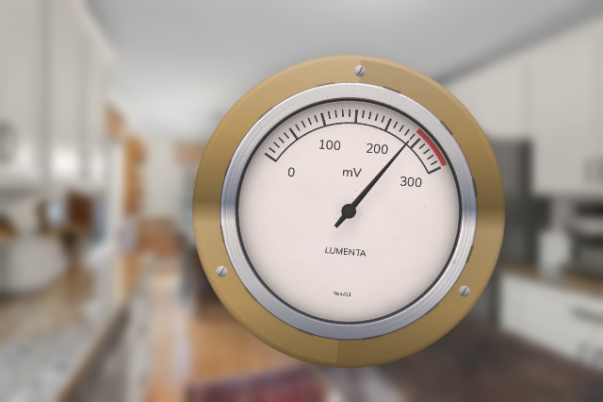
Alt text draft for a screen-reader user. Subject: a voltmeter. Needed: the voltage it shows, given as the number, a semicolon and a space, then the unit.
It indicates 240; mV
